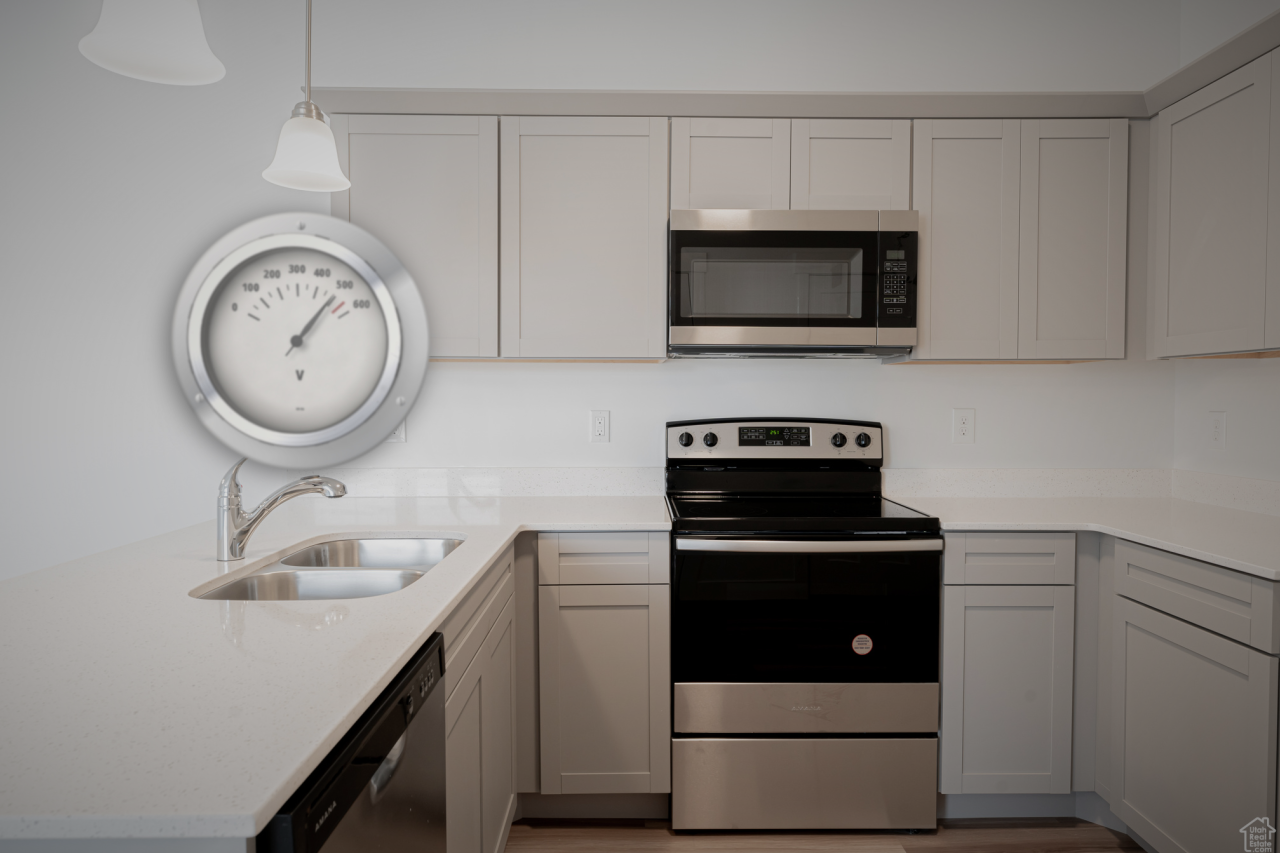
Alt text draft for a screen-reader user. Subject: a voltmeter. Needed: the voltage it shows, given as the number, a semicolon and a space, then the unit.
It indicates 500; V
